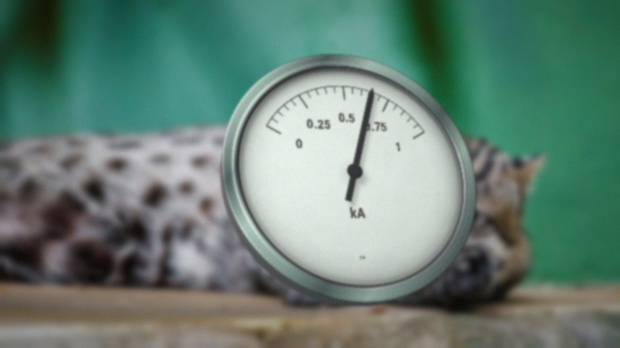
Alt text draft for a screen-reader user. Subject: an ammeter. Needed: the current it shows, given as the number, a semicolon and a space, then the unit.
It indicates 0.65; kA
